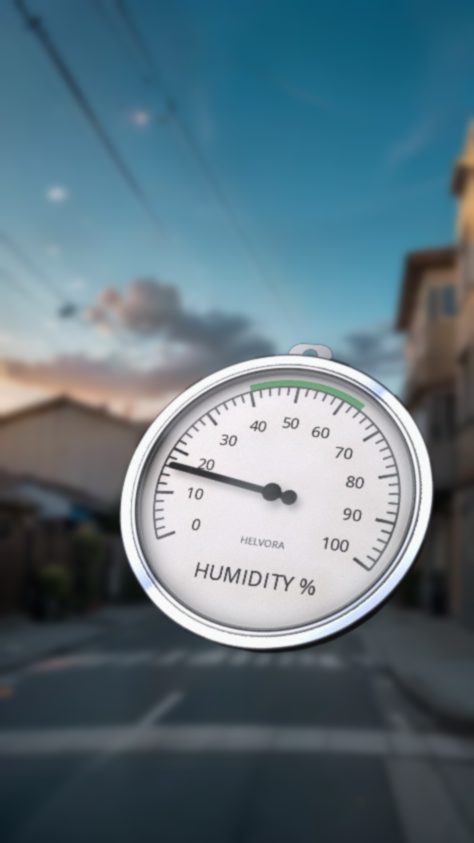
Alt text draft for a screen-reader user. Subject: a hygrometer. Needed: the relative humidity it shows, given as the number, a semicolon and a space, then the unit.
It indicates 16; %
